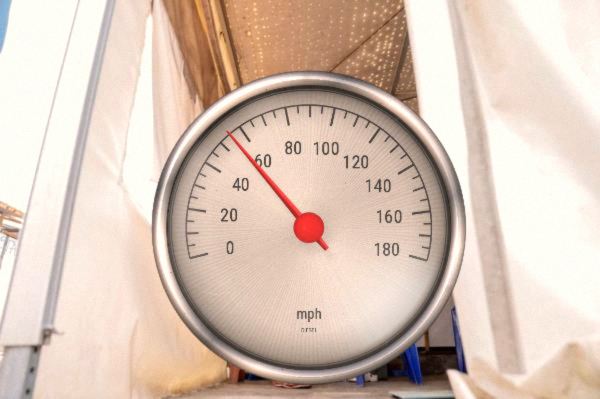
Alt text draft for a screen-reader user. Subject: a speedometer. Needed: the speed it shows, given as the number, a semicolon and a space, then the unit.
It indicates 55; mph
